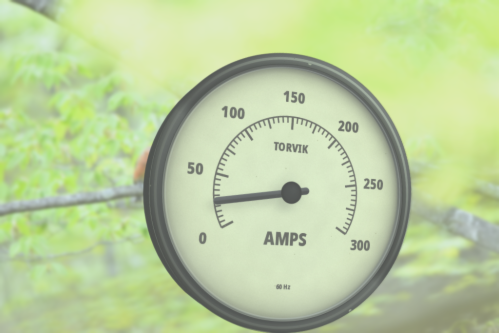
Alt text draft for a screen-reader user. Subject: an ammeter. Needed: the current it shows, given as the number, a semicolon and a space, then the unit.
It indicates 25; A
